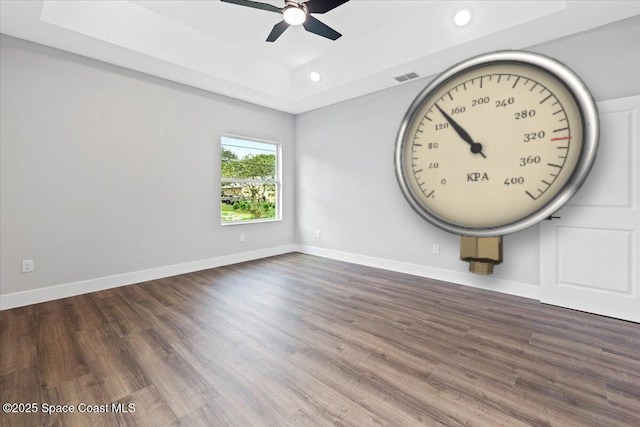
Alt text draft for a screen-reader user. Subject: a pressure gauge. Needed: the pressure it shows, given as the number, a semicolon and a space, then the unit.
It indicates 140; kPa
